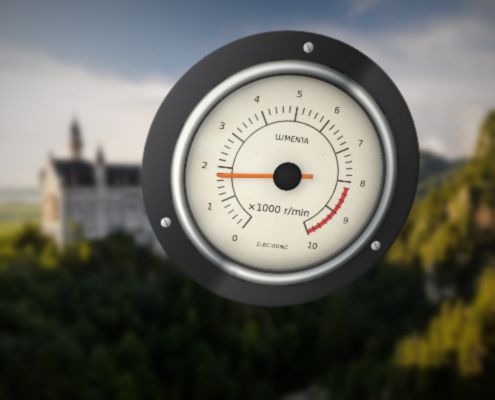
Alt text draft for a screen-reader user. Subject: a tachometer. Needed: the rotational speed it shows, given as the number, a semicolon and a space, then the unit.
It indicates 1800; rpm
